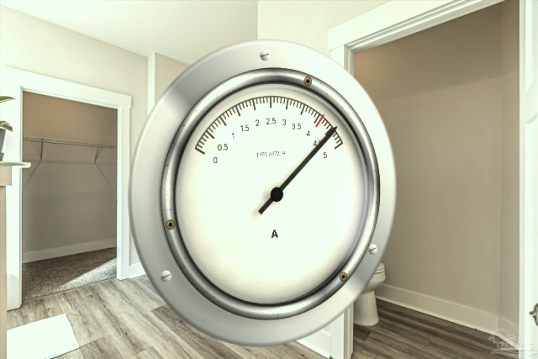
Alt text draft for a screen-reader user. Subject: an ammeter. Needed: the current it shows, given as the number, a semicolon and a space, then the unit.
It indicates 4.5; A
